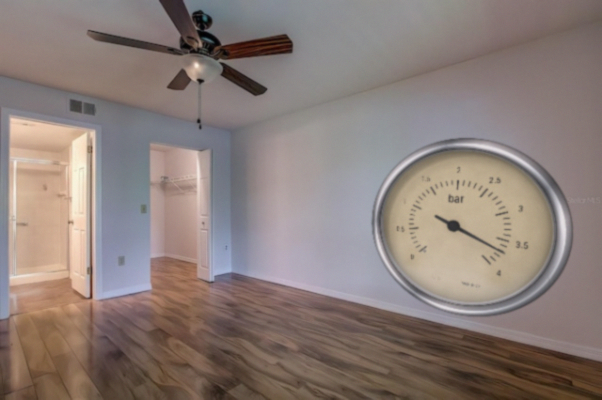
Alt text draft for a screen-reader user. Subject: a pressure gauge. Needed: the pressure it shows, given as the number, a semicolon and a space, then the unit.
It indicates 3.7; bar
